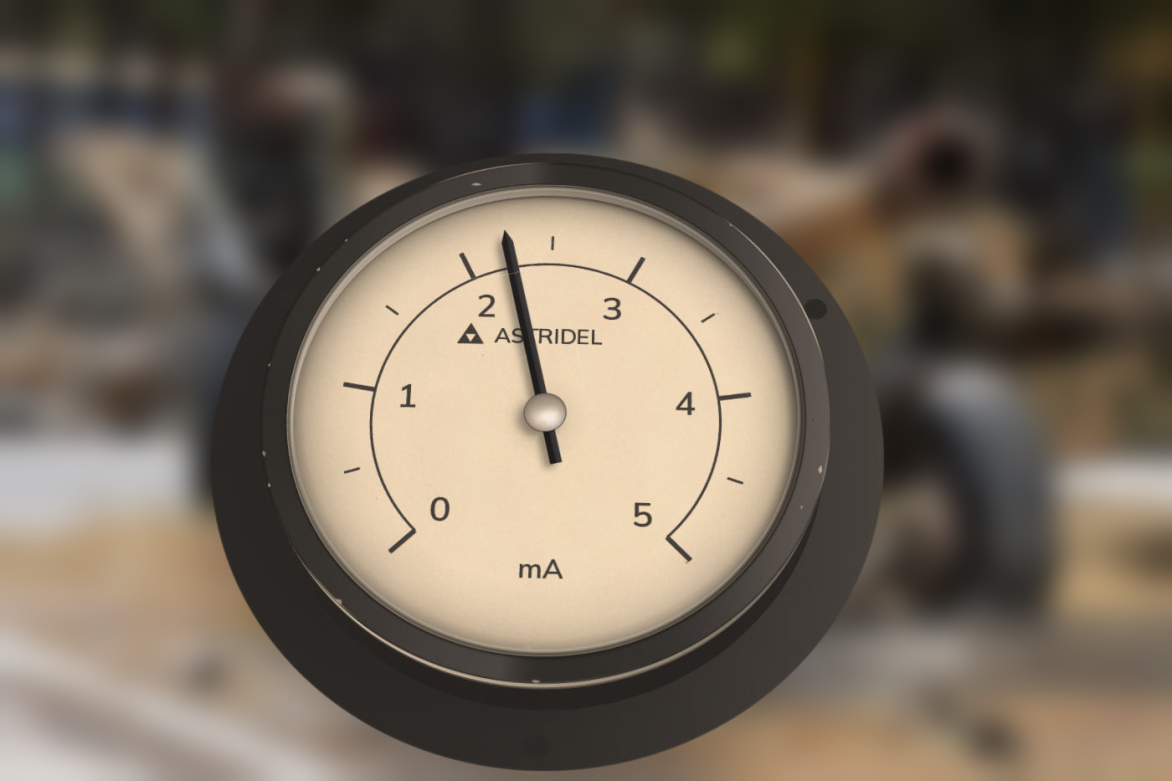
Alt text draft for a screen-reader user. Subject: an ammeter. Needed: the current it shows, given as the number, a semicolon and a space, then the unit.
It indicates 2.25; mA
